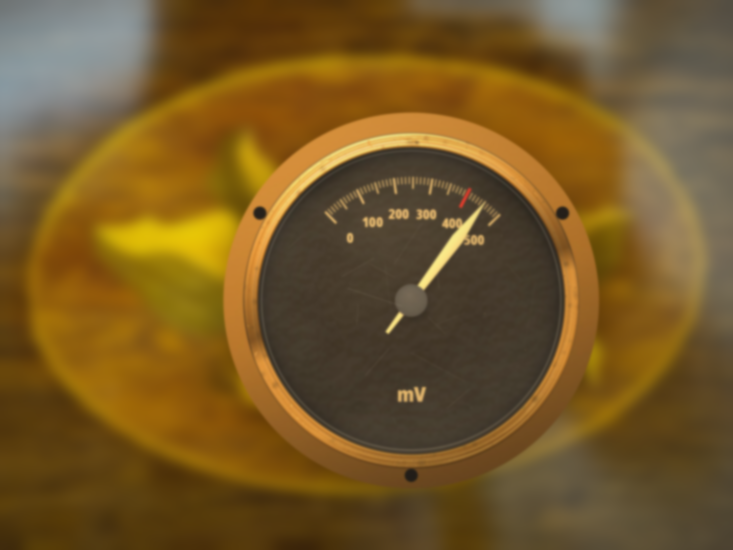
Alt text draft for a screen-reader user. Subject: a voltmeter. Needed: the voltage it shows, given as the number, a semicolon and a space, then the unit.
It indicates 450; mV
